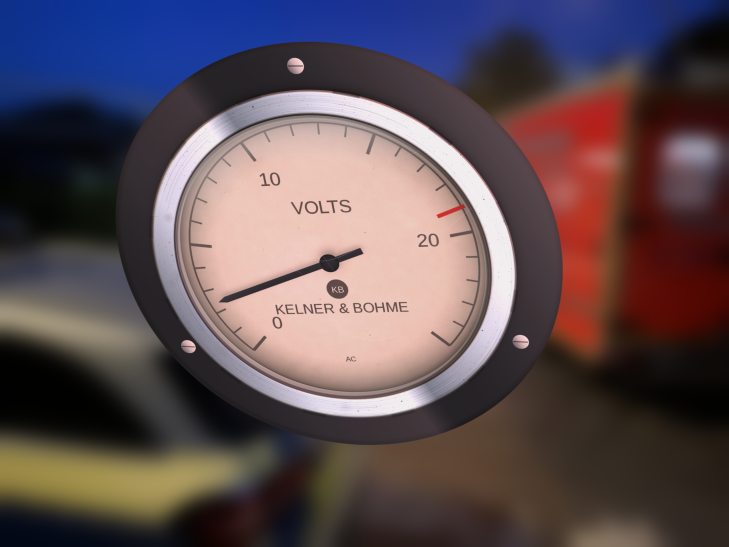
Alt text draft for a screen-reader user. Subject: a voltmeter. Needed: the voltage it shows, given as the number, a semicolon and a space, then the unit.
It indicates 2.5; V
